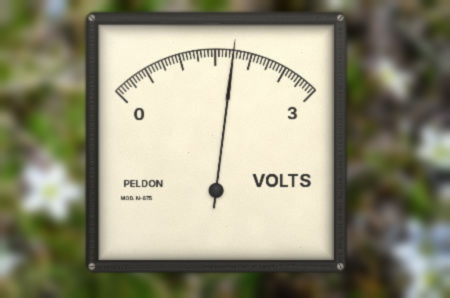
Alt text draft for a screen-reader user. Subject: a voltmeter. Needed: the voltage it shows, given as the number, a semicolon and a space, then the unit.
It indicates 1.75; V
